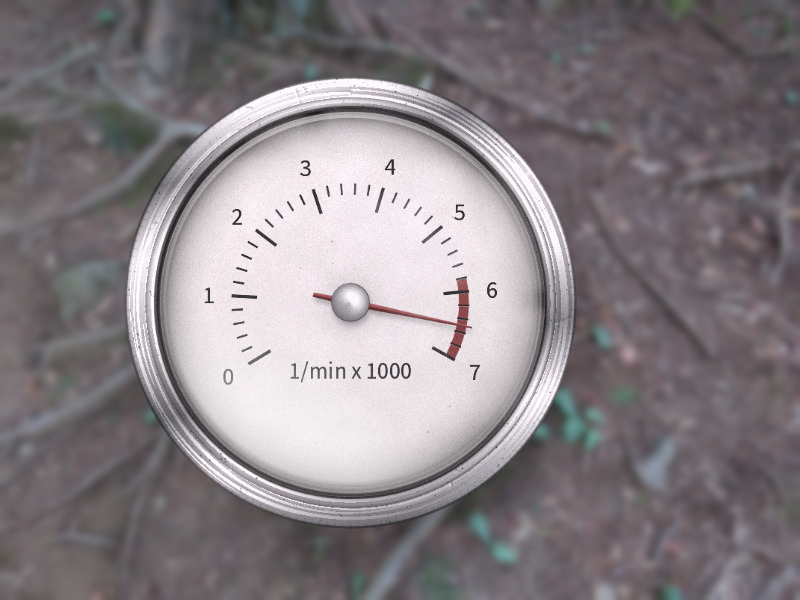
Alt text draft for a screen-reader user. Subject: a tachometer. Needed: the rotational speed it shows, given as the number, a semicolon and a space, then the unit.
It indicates 6500; rpm
